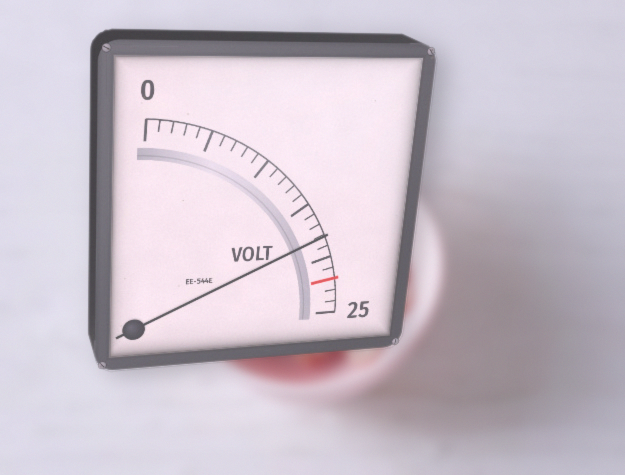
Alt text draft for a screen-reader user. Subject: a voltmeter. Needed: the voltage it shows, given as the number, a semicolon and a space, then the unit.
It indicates 18; V
